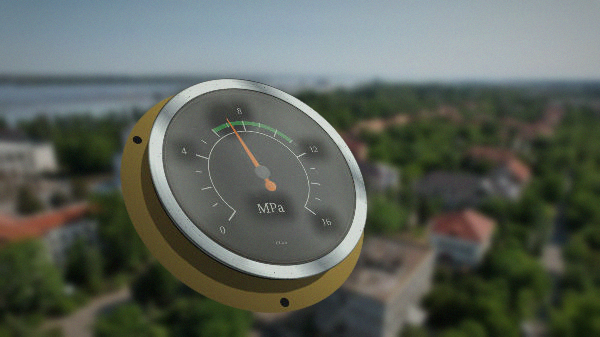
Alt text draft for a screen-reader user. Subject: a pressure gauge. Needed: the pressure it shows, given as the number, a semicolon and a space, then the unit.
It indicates 7; MPa
